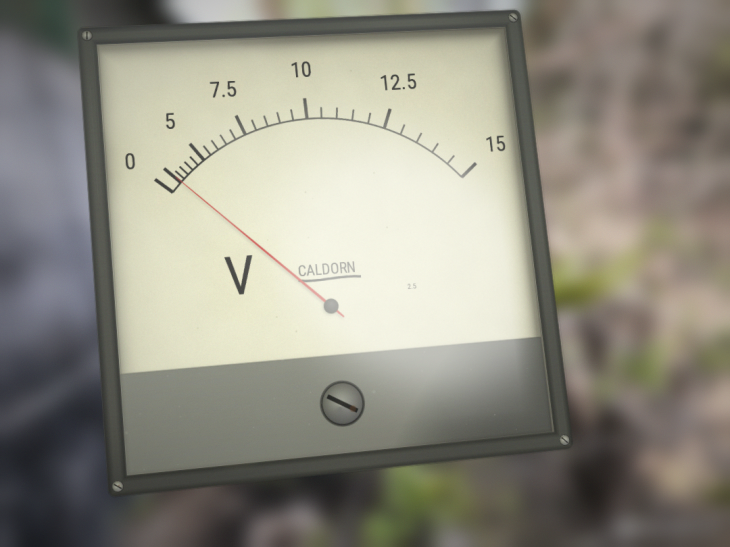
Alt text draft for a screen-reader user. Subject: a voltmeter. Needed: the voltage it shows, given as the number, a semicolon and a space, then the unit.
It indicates 2.5; V
